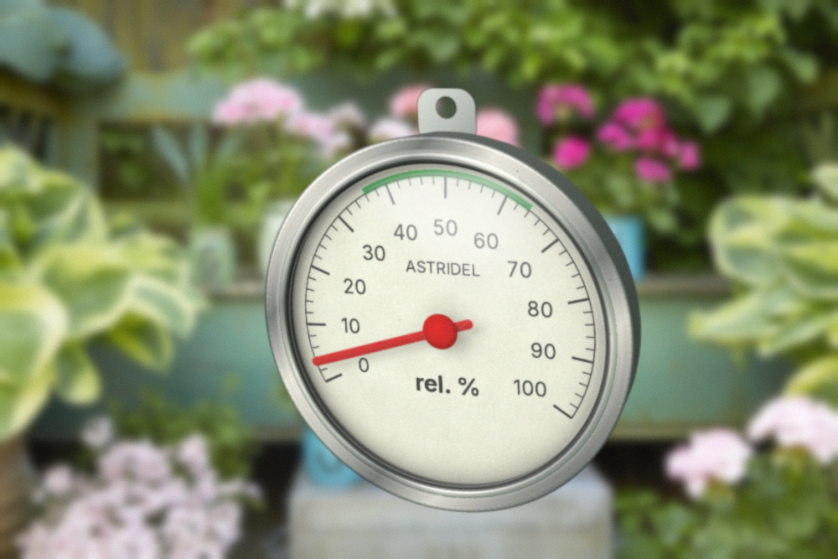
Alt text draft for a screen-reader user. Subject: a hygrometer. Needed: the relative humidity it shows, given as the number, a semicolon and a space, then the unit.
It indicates 4; %
